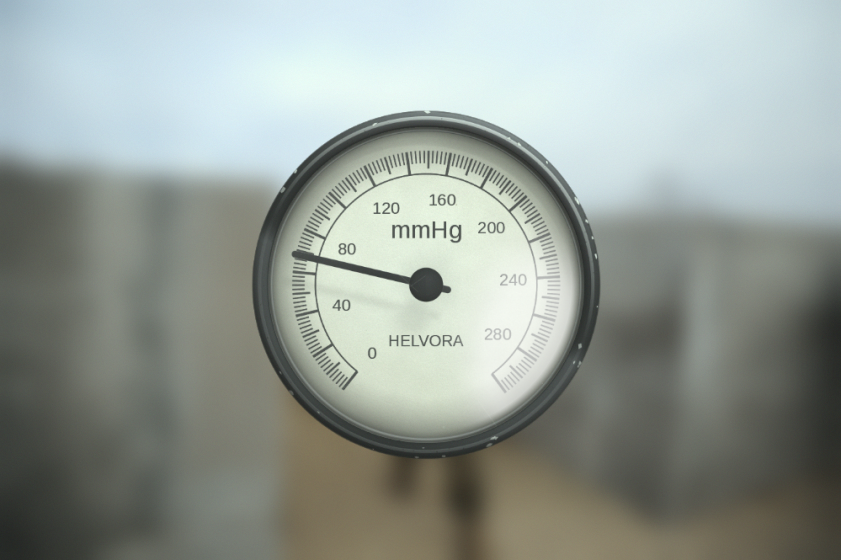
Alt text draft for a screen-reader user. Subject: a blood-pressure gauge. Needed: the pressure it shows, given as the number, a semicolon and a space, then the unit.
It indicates 68; mmHg
